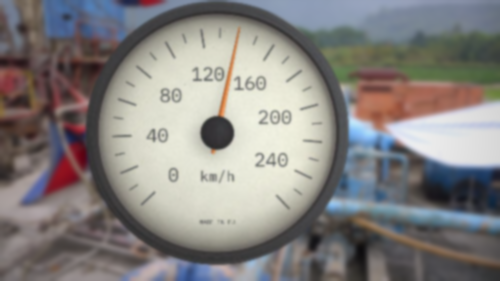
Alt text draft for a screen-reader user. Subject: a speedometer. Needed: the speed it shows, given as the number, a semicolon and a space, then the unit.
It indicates 140; km/h
